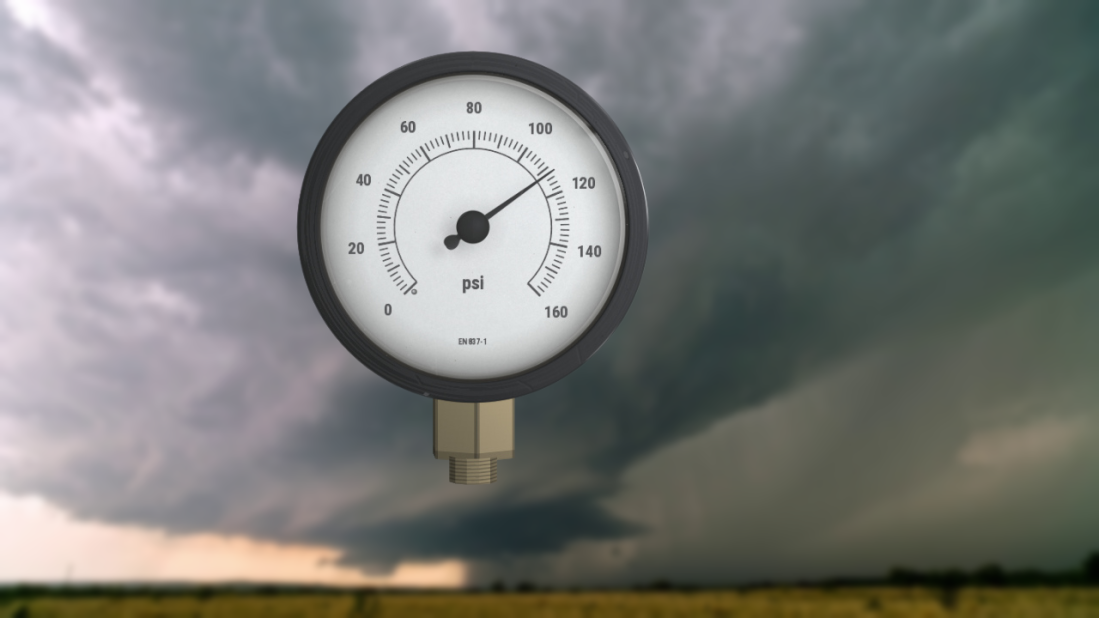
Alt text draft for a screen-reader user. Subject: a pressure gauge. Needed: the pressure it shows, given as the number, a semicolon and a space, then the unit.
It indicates 112; psi
